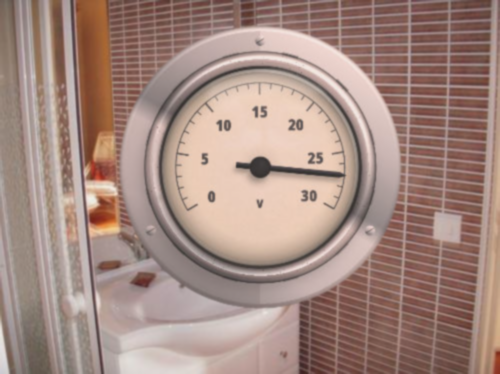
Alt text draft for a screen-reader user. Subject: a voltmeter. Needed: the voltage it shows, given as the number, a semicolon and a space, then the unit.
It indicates 27; V
